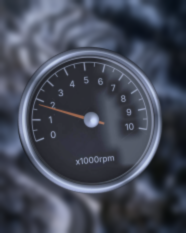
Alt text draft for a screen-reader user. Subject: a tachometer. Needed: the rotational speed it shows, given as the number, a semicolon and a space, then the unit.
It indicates 1750; rpm
